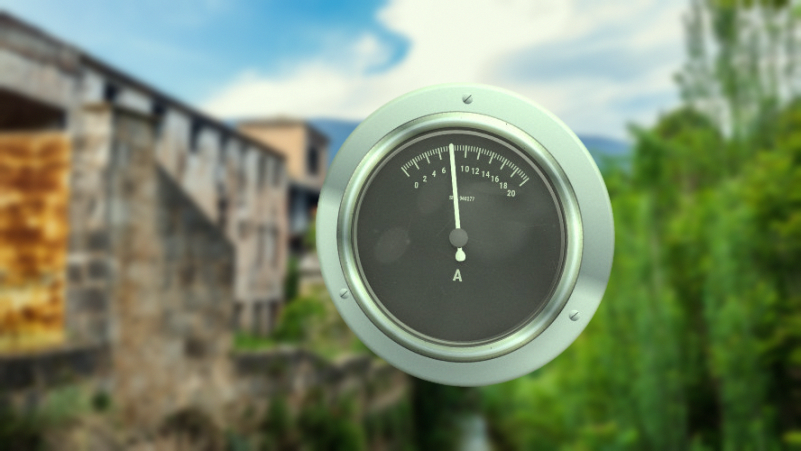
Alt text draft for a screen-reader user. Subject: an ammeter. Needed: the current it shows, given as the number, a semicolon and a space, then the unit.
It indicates 8; A
